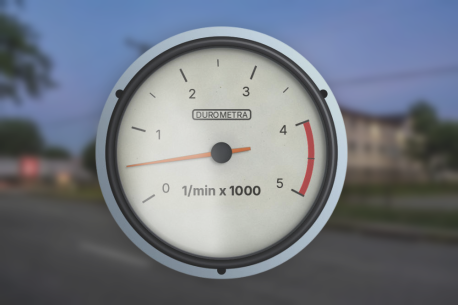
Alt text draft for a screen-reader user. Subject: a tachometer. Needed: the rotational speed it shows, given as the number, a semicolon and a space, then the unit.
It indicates 500; rpm
